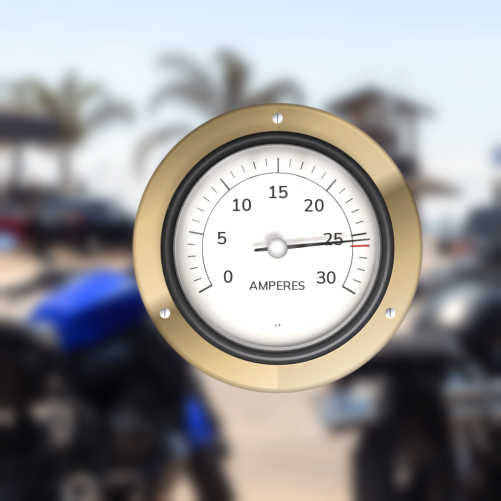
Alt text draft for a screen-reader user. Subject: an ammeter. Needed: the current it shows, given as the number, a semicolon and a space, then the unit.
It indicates 25.5; A
